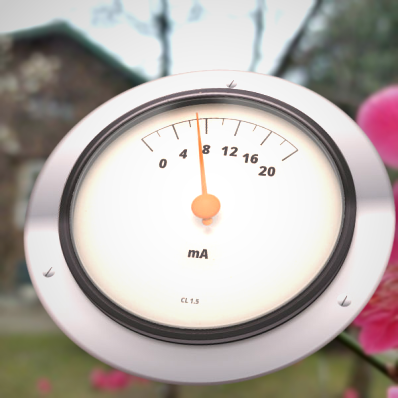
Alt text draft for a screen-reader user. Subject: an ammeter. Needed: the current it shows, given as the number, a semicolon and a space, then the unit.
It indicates 7; mA
